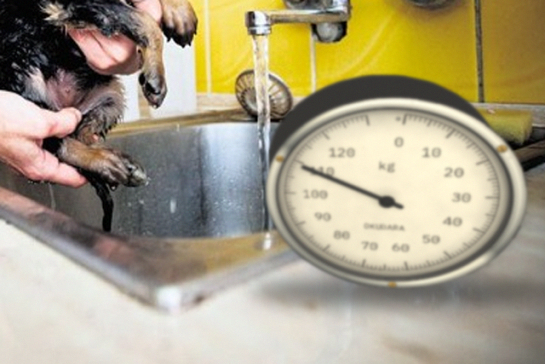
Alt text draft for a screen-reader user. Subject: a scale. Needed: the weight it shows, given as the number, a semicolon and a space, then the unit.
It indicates 110; kg
